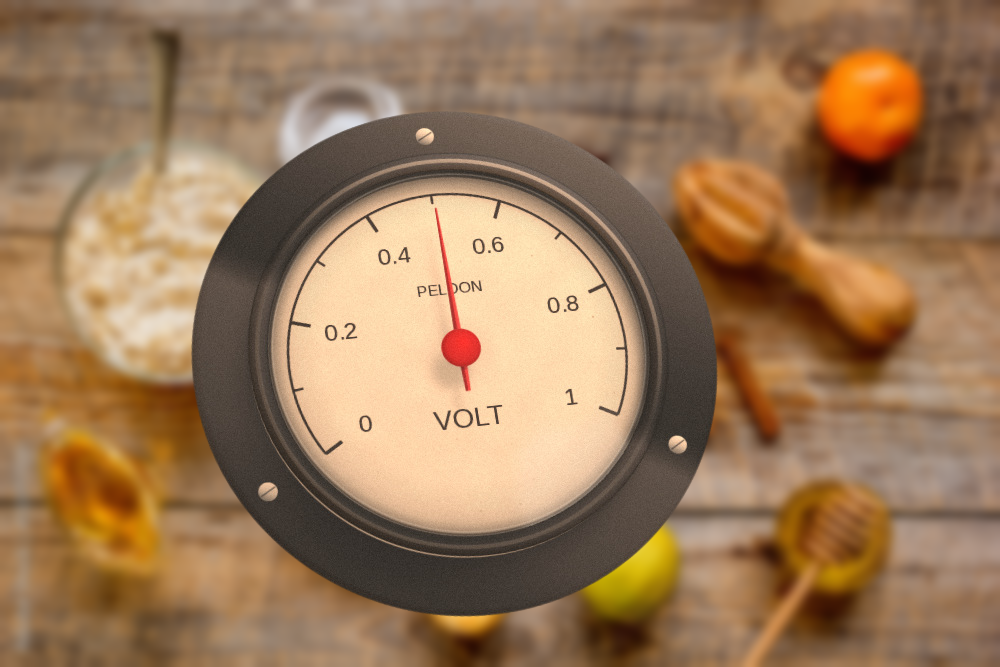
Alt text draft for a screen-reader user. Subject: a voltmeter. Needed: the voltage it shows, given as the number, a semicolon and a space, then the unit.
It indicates 0.5; V
